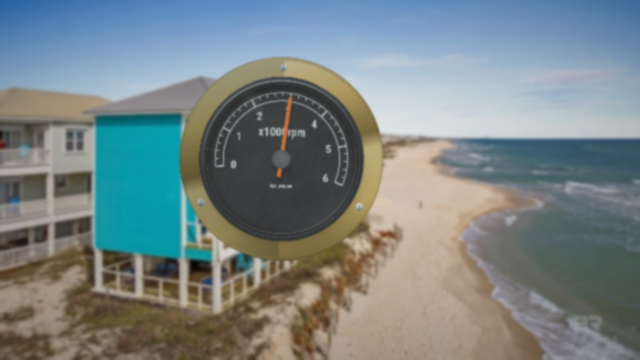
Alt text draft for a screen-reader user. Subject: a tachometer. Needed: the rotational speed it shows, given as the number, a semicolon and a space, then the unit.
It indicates 3000; rpm
